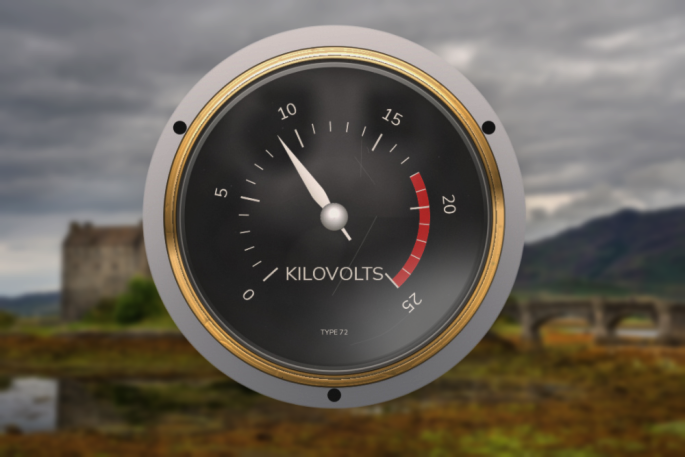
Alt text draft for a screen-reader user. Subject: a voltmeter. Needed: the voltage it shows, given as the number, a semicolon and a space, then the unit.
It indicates 9; kV
